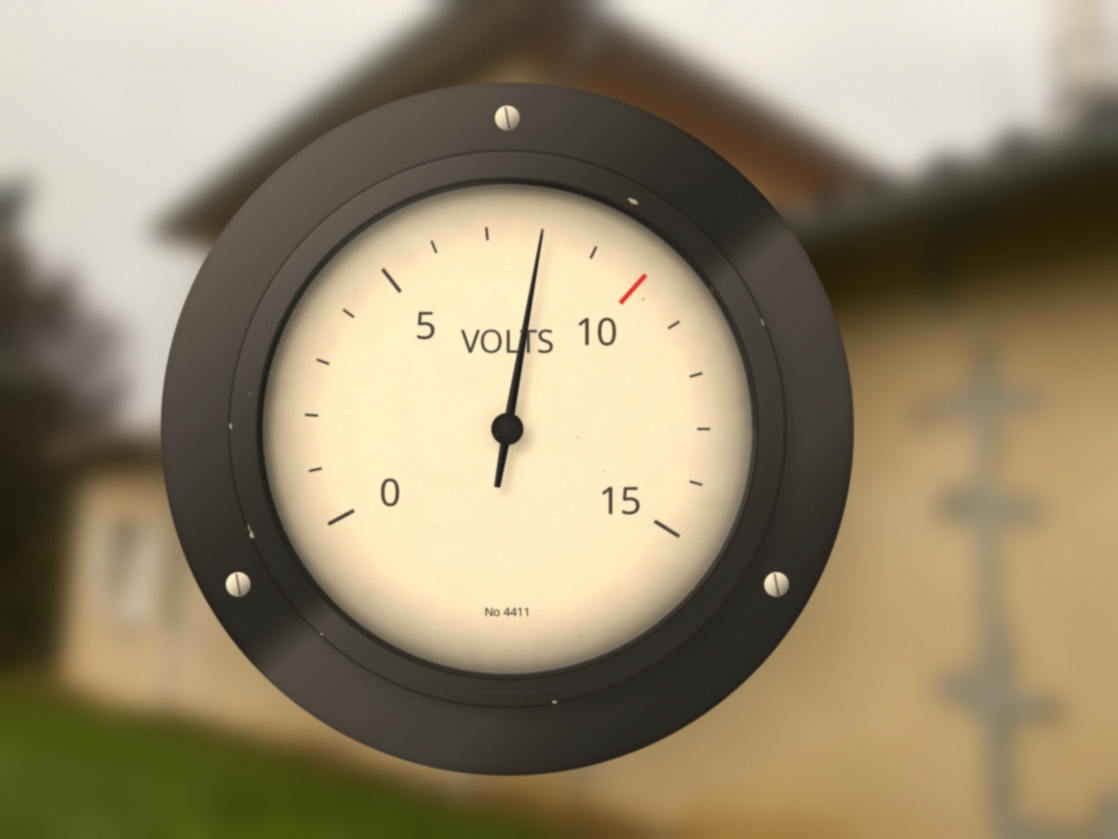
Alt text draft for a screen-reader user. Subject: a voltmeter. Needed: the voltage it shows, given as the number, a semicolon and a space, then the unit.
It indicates 8; V
